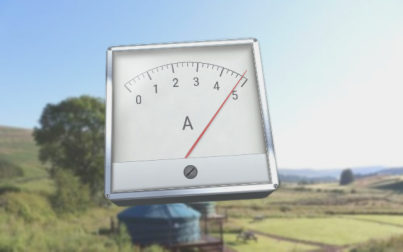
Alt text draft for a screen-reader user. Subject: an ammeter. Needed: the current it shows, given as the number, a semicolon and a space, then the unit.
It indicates 4.8; A
